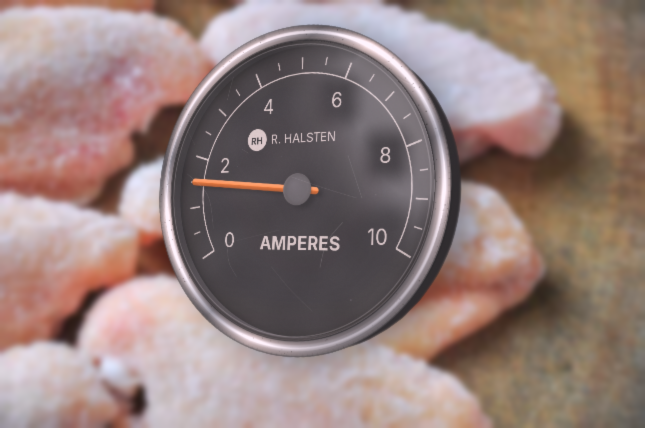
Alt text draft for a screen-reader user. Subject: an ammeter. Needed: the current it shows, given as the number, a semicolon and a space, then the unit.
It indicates 1.5; A
